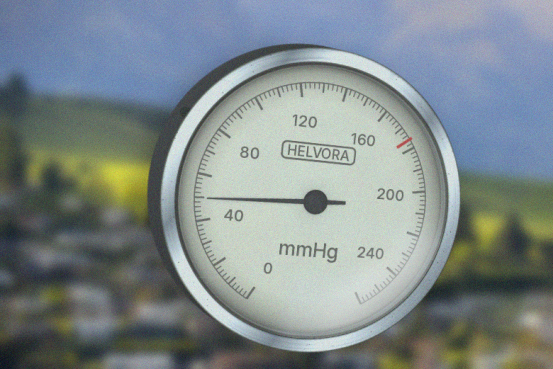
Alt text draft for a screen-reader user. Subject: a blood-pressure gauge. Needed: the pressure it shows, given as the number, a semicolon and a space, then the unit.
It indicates 50; mmHg
